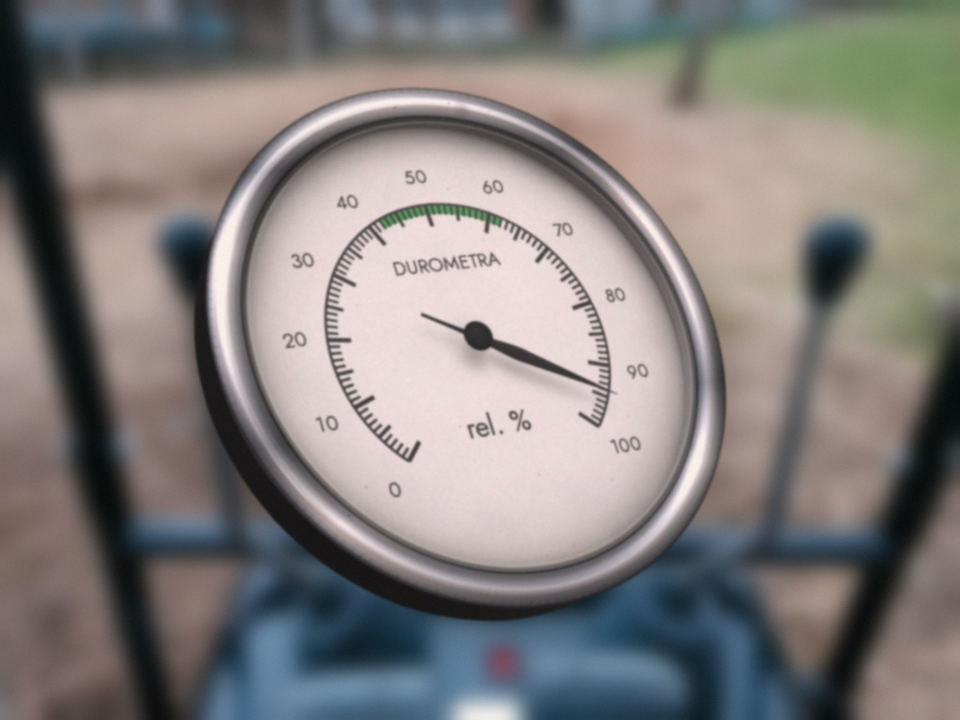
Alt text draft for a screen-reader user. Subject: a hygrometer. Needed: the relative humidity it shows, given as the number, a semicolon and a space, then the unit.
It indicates 95; %
